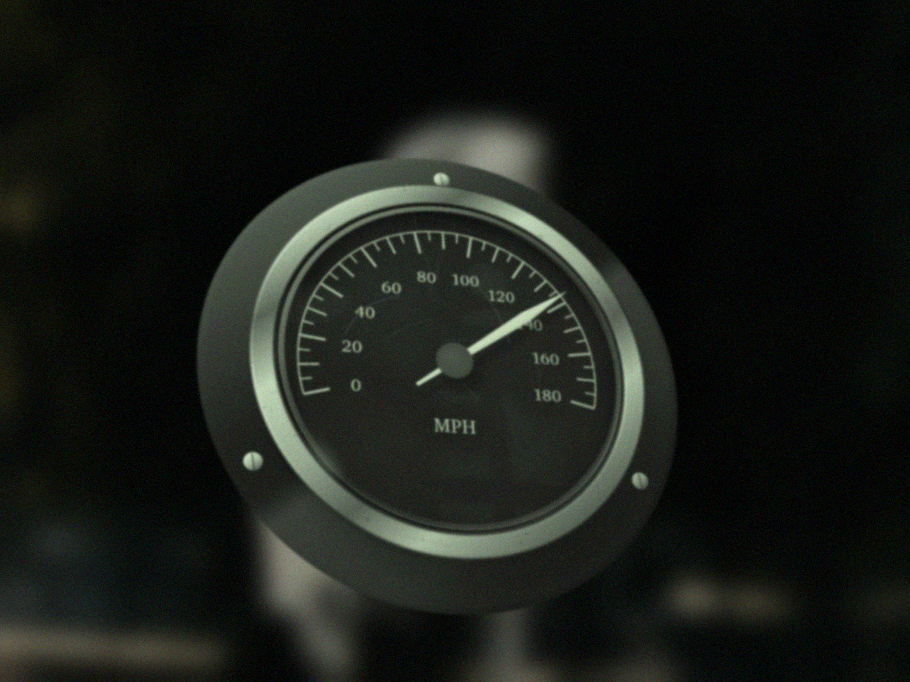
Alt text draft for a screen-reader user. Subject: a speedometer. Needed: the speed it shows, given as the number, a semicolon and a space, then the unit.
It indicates 137.5; mph
